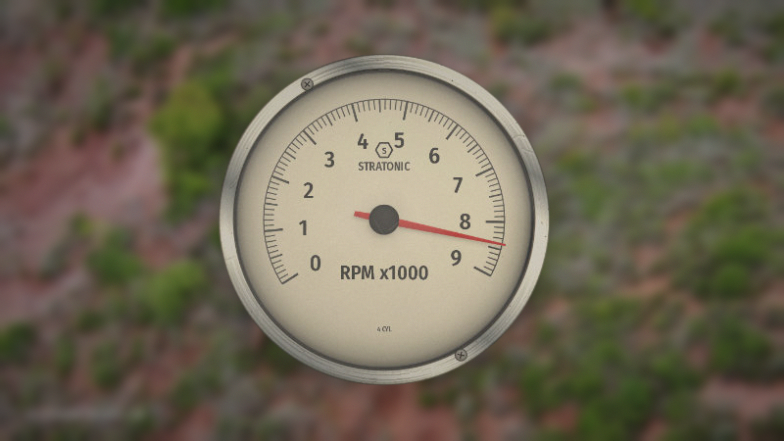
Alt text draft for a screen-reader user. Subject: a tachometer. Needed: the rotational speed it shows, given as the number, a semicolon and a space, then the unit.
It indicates 8400; rpm
